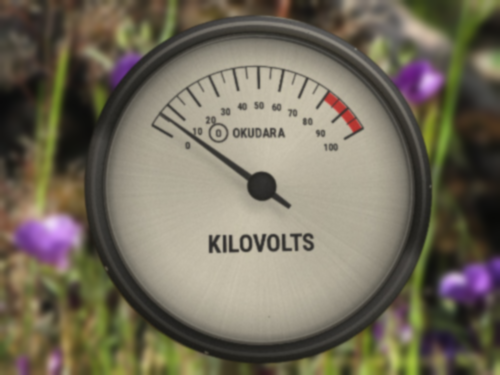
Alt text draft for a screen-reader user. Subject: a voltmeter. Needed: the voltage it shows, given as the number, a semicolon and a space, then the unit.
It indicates 5; kV
